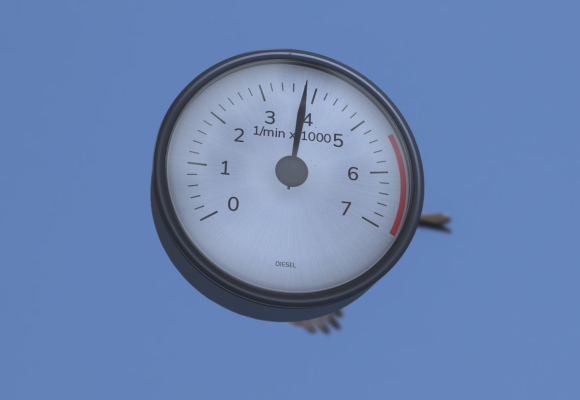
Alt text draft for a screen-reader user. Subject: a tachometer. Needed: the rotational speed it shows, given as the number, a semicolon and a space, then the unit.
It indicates 3800; rpm
